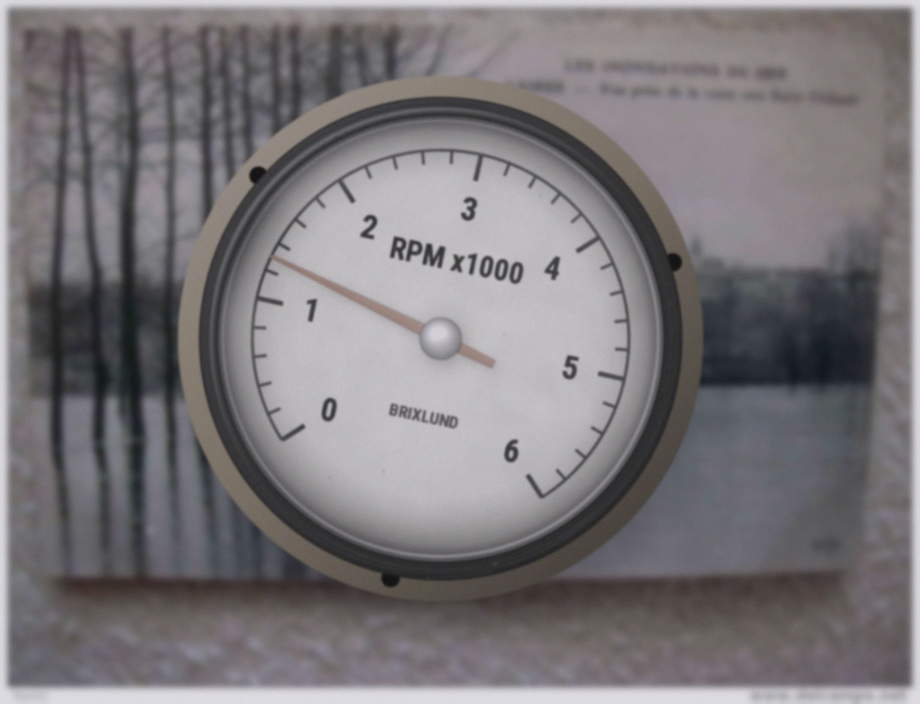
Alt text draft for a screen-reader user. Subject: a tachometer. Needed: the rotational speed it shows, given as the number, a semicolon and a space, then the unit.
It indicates 1300; rpm
